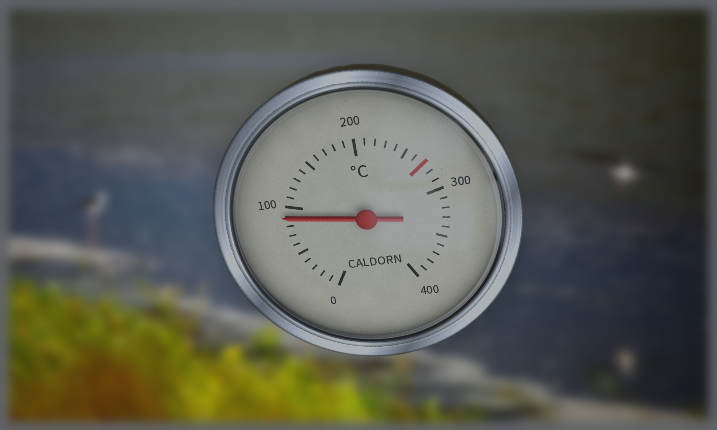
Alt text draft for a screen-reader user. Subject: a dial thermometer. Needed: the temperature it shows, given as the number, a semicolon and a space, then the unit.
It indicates 90; °C
